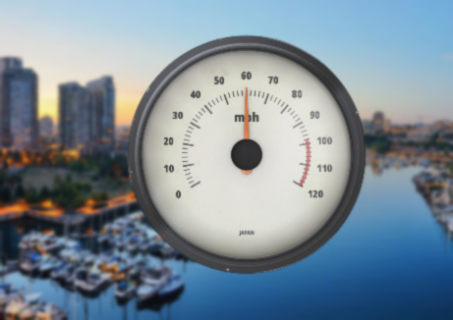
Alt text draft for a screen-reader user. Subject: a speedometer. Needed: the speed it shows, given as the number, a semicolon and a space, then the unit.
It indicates 60; mph
